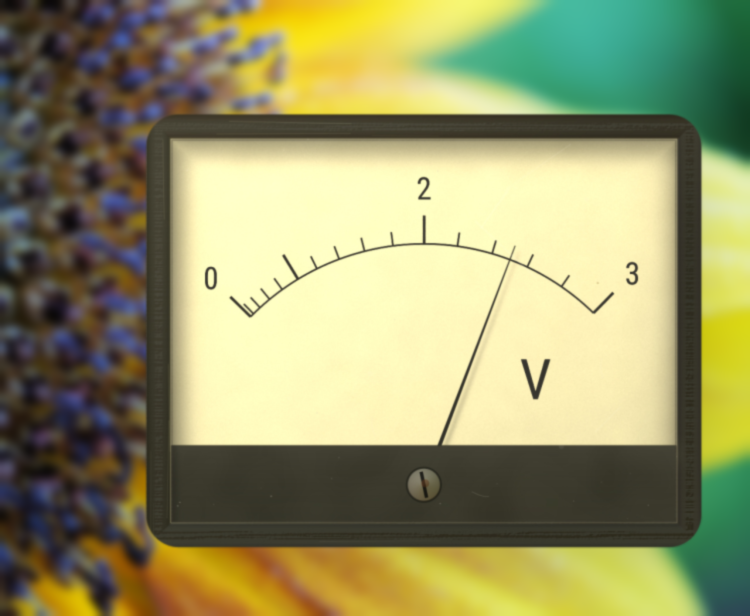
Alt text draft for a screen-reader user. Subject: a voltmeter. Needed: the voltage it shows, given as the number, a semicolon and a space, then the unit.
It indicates 2.5; V
